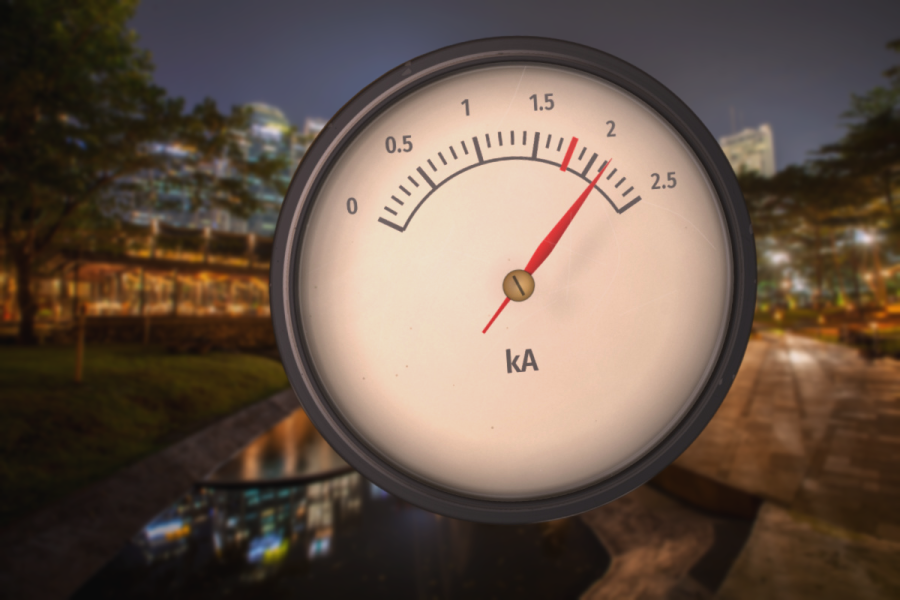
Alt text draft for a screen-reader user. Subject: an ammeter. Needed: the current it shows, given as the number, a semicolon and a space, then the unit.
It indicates 2.1; kA
